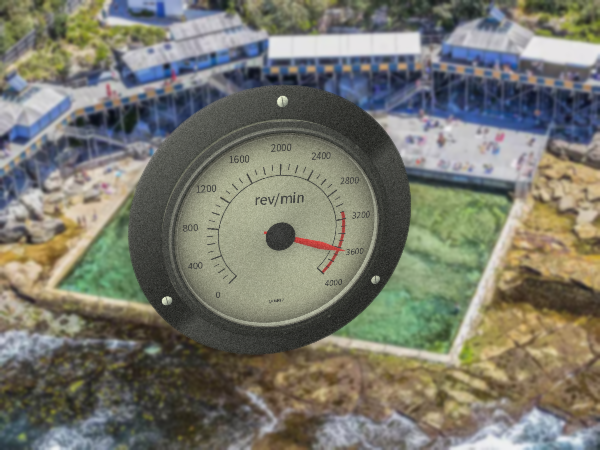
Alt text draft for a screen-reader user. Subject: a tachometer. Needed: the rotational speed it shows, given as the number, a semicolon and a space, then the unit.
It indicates 3600; rpm
